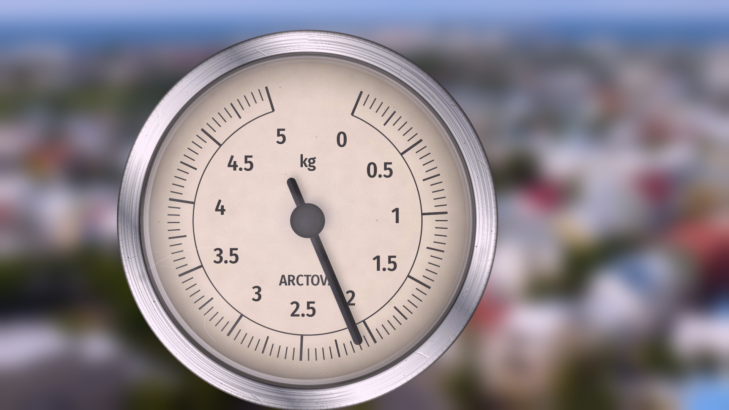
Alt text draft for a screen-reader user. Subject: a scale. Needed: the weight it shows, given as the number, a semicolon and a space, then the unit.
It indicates 2.1; kg
